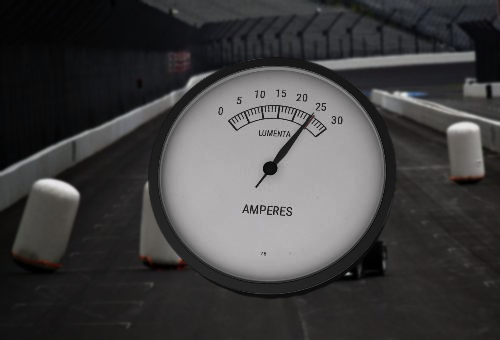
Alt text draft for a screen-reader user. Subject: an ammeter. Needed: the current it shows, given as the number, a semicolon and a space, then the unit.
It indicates 25; A
